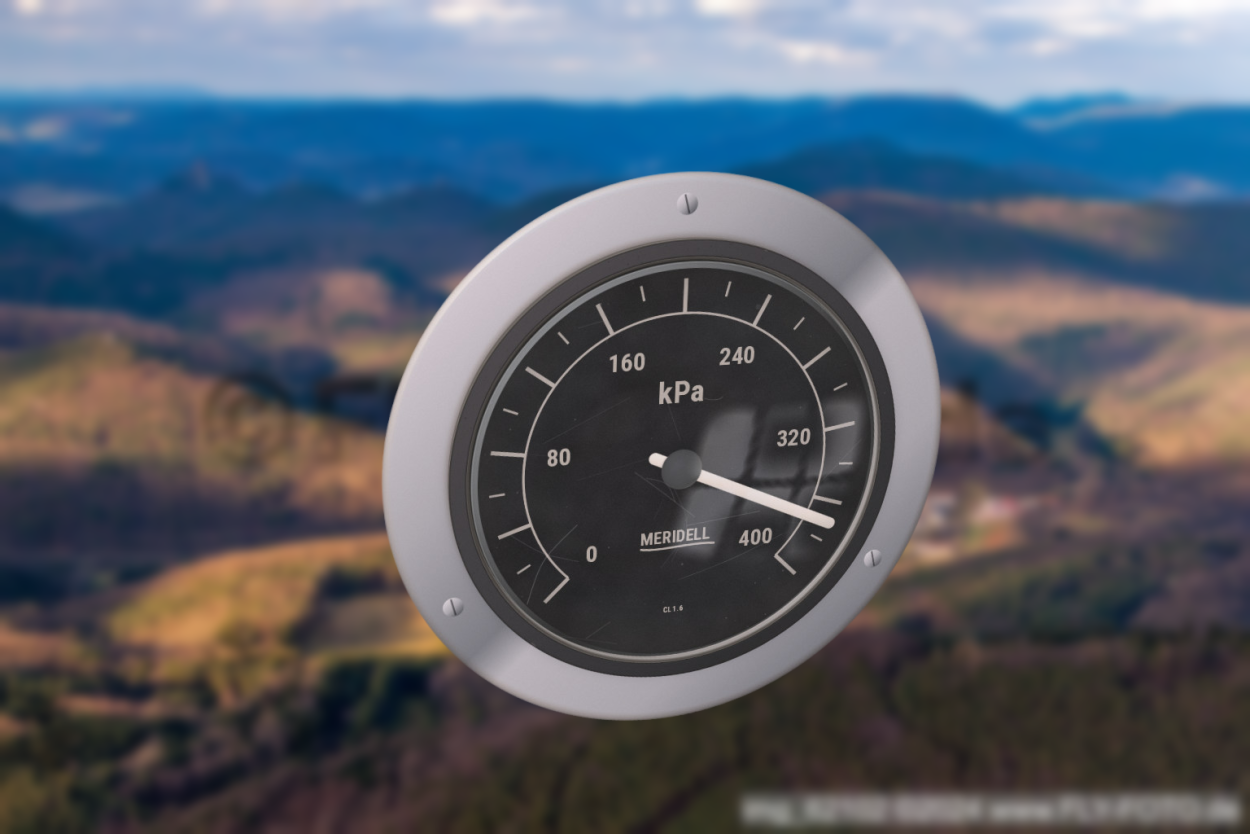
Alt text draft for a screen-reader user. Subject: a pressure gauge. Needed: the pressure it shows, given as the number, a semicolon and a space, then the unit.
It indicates 370; kPa
